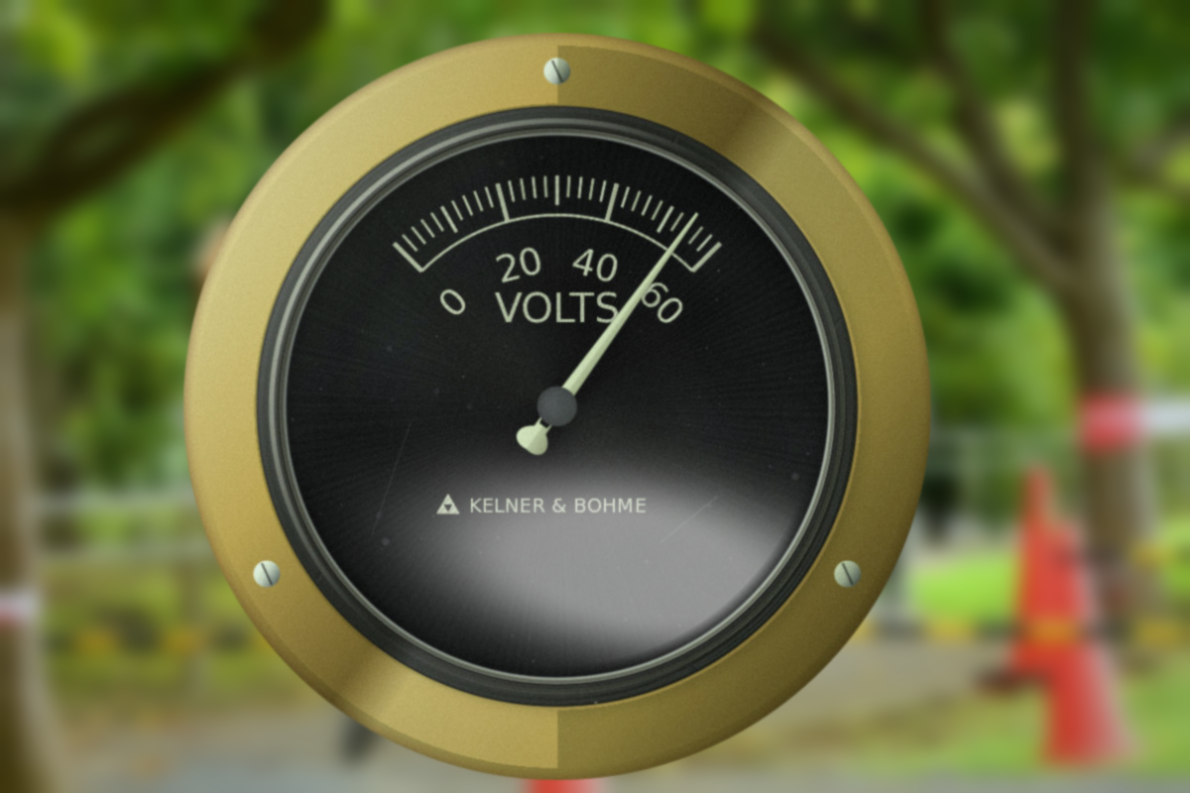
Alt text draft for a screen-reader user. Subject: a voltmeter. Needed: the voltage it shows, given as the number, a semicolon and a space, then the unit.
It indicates 54; V
